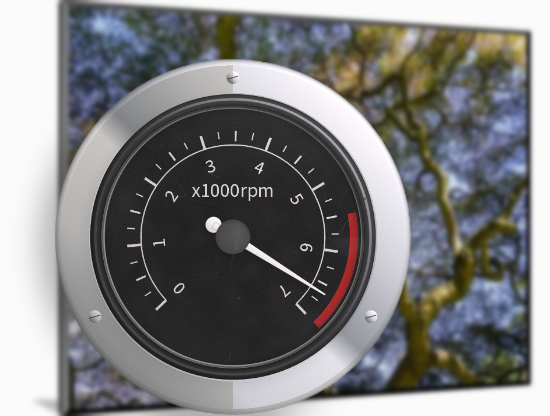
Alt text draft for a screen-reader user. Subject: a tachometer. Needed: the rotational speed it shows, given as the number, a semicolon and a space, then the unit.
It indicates 6625; rpm
